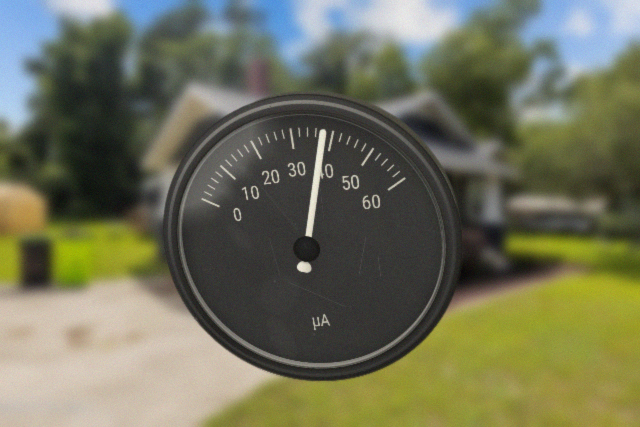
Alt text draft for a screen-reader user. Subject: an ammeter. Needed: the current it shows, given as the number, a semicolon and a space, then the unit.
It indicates 38; µA
